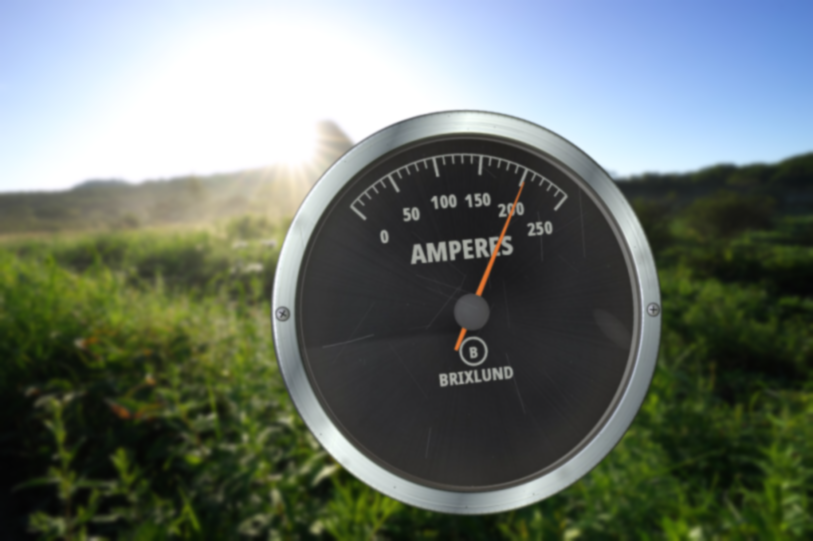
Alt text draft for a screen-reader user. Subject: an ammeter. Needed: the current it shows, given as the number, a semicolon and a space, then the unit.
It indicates 200; A
